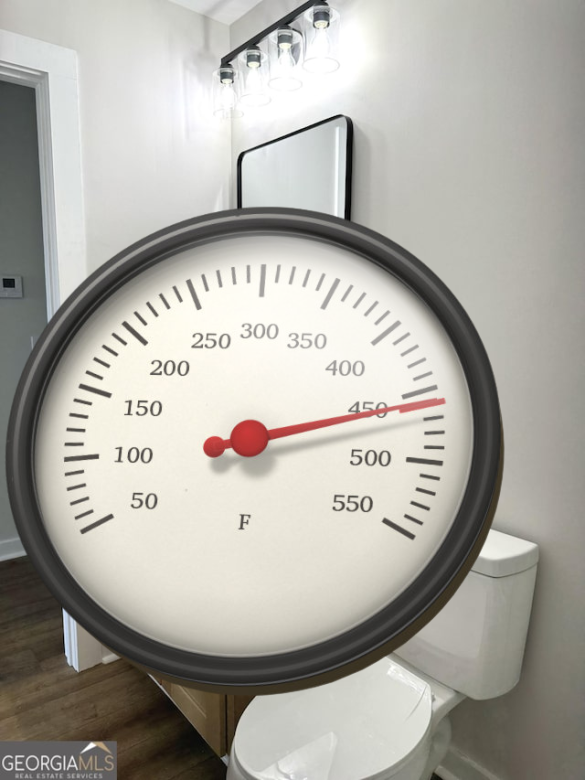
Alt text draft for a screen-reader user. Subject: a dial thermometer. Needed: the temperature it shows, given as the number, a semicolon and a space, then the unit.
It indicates 460; °F
